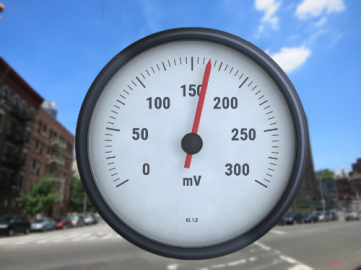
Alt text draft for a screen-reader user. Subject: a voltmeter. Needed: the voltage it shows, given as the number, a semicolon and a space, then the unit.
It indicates 165; mV
